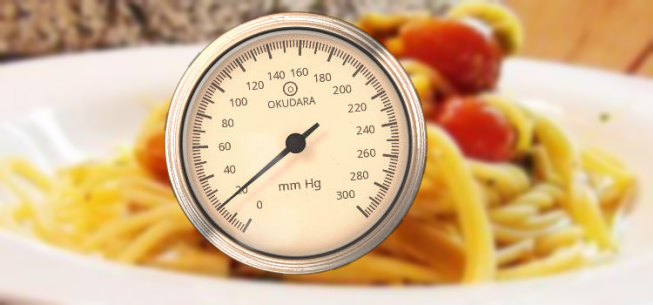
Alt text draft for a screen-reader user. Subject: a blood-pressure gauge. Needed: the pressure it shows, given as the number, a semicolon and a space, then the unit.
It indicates 20; mmHg
